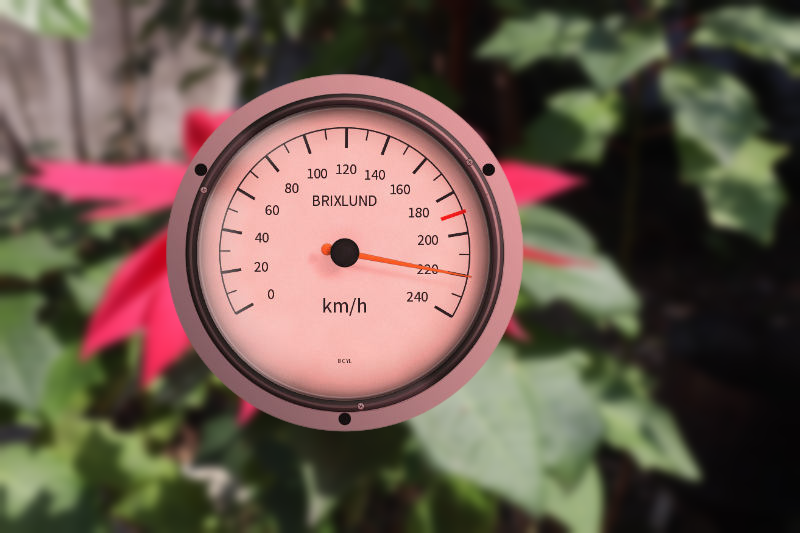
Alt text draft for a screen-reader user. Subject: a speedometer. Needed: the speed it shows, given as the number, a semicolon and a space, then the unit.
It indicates 220; km/h
